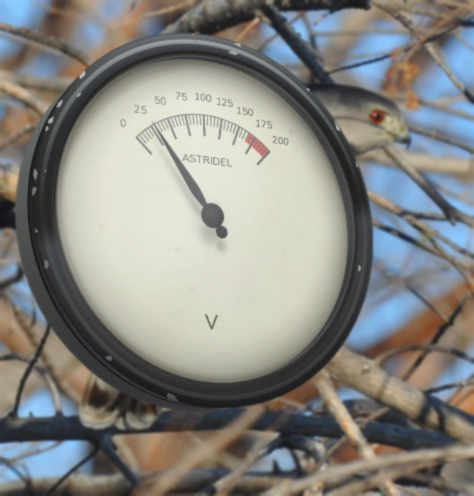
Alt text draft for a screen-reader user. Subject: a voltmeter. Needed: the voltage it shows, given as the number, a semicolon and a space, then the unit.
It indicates 25; V
